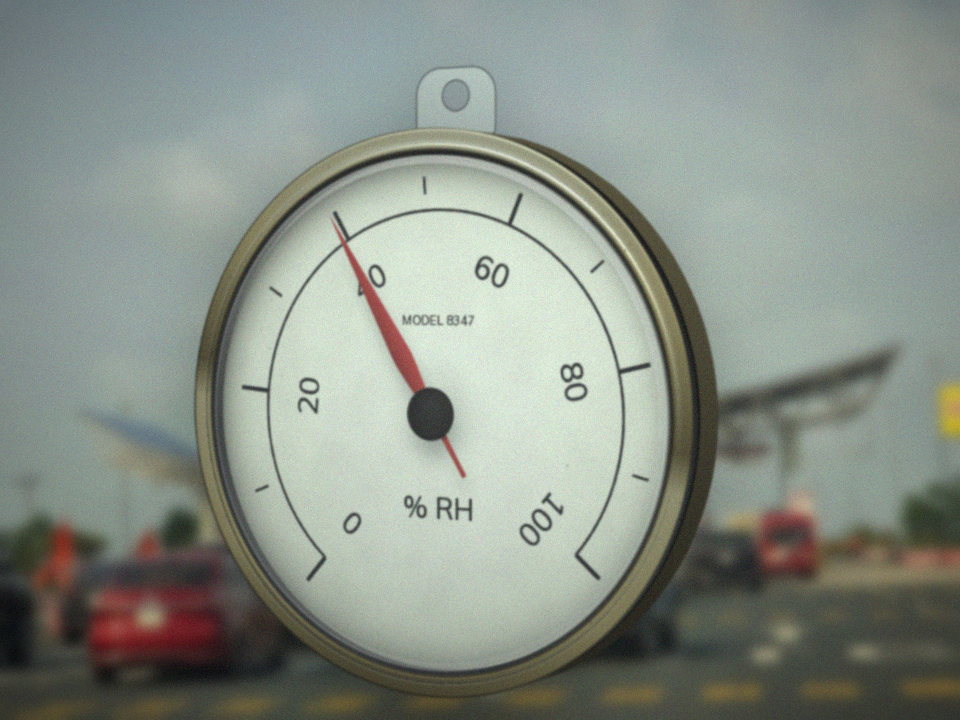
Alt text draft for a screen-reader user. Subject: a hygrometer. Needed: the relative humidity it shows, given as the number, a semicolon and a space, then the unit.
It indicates 40; %
